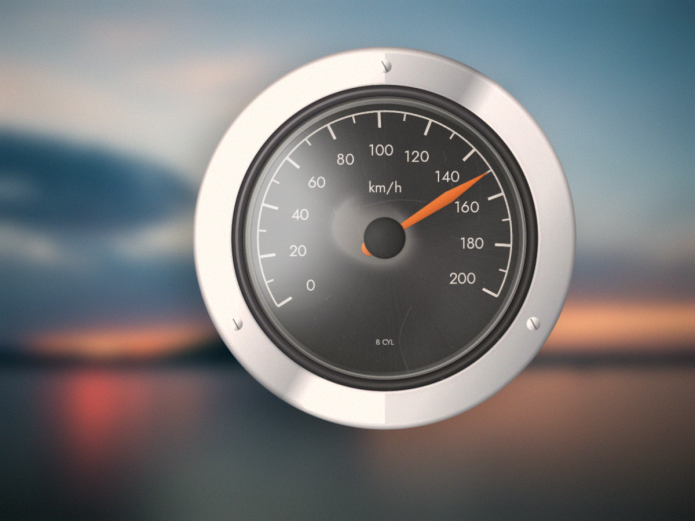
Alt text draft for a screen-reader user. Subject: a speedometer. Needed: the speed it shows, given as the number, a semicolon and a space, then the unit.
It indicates 150; km/h
